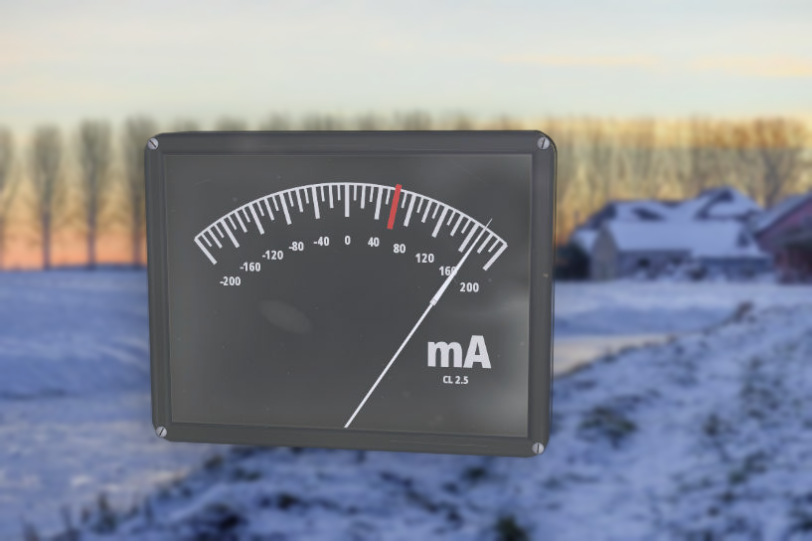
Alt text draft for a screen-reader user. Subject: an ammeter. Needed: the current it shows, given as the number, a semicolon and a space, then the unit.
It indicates 170; mA
